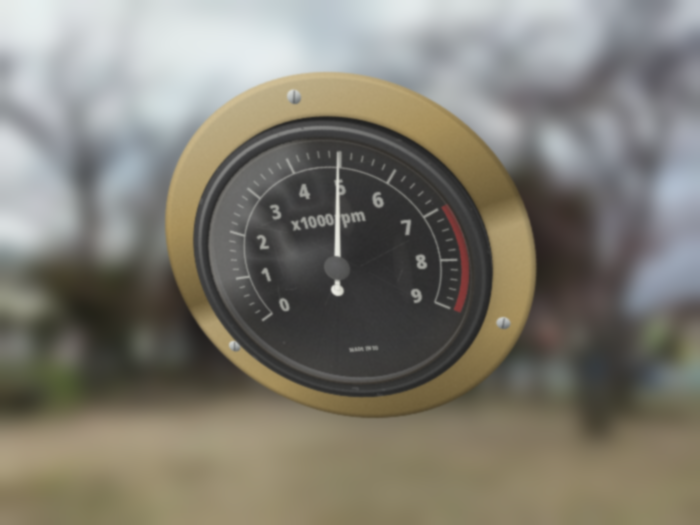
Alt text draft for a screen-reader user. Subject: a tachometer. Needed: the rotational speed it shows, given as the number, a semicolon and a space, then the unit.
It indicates 5000; rpm
